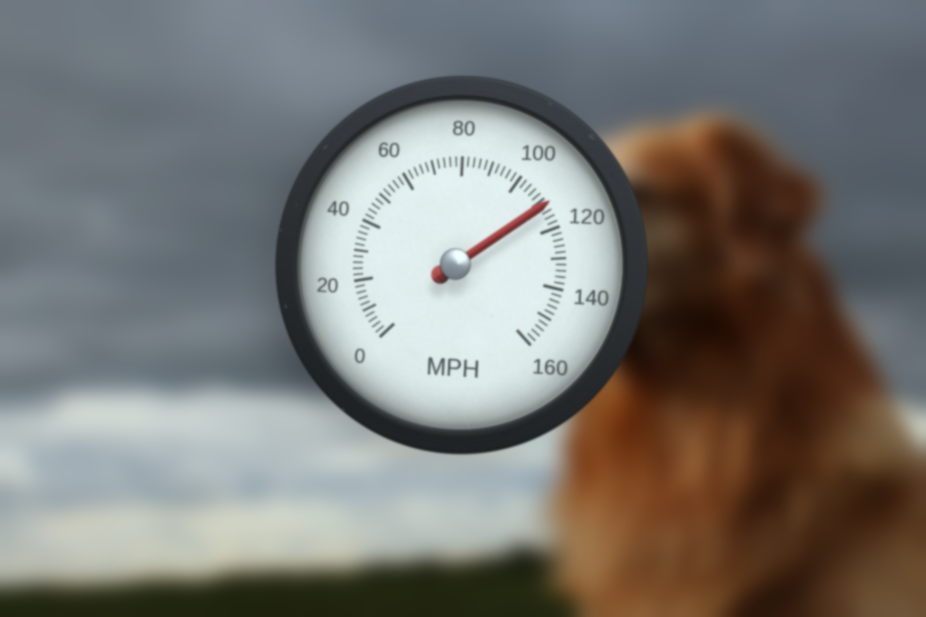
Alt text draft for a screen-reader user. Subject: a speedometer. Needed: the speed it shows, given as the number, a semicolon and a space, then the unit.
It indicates 112; mph
